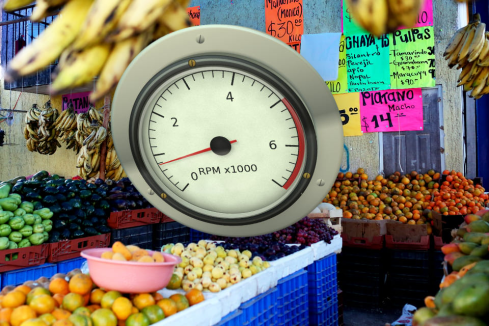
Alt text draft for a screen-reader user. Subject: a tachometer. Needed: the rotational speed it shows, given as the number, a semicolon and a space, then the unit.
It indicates 800; rpm
